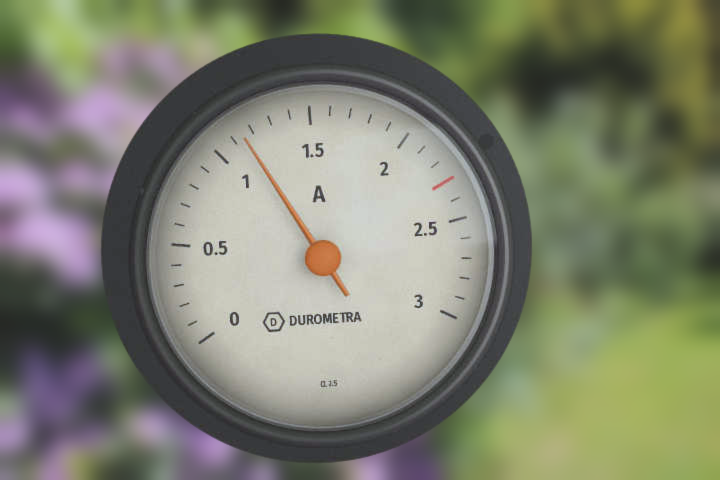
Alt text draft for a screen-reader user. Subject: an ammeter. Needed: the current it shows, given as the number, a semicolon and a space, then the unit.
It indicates 1.15; A
